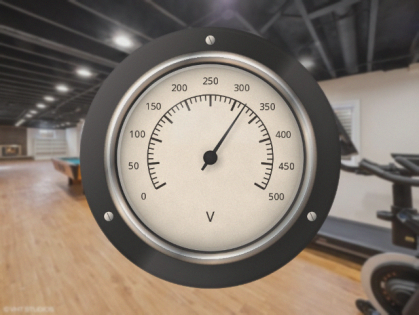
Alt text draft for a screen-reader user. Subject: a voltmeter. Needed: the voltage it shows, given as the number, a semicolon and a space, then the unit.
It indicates 320; V
